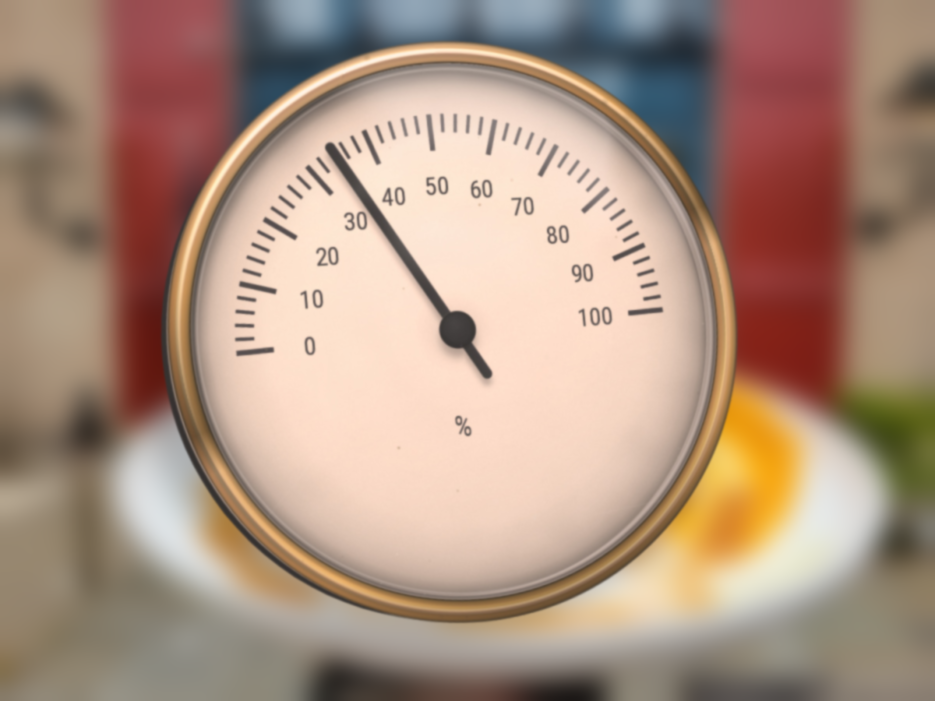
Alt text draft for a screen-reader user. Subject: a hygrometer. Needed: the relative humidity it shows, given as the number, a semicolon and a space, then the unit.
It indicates 34; %
